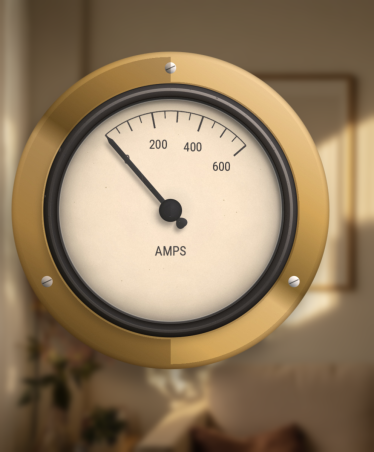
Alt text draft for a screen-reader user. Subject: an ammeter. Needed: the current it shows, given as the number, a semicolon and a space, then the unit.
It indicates 0; A
